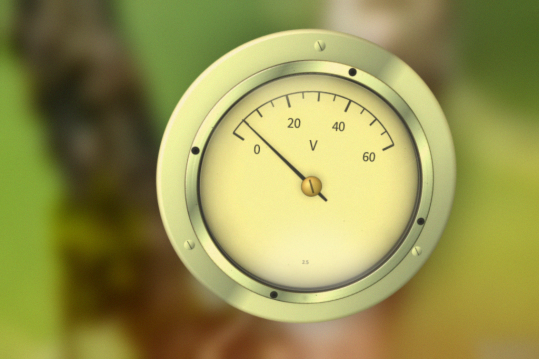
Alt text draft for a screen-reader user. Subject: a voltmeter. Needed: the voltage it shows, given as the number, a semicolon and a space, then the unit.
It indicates 5; V
